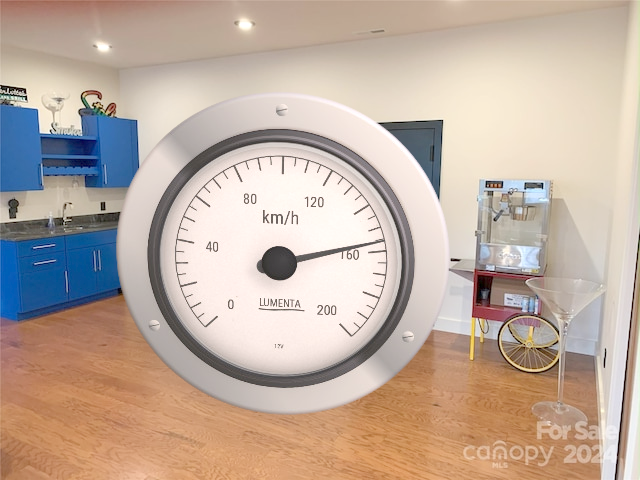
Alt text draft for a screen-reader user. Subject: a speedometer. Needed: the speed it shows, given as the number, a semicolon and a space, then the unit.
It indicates 155; km/h
